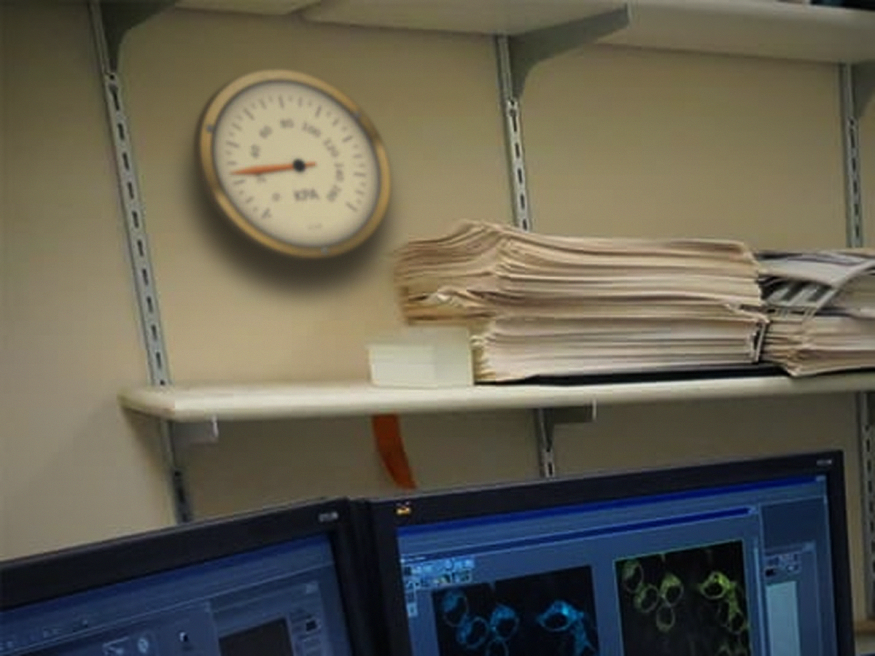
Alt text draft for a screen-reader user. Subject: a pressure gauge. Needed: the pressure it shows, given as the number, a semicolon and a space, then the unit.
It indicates 25; kPa
